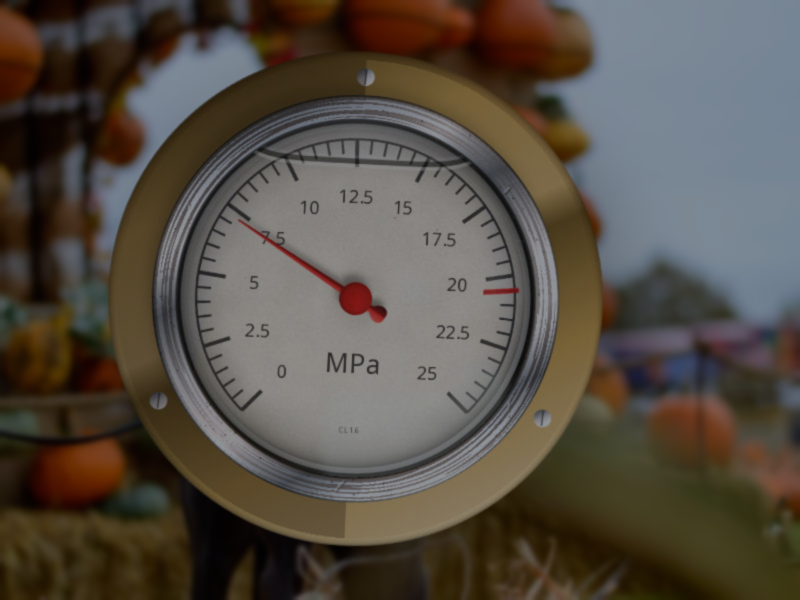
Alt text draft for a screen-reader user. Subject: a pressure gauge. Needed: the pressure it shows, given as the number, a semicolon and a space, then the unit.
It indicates 7.25; MPa
